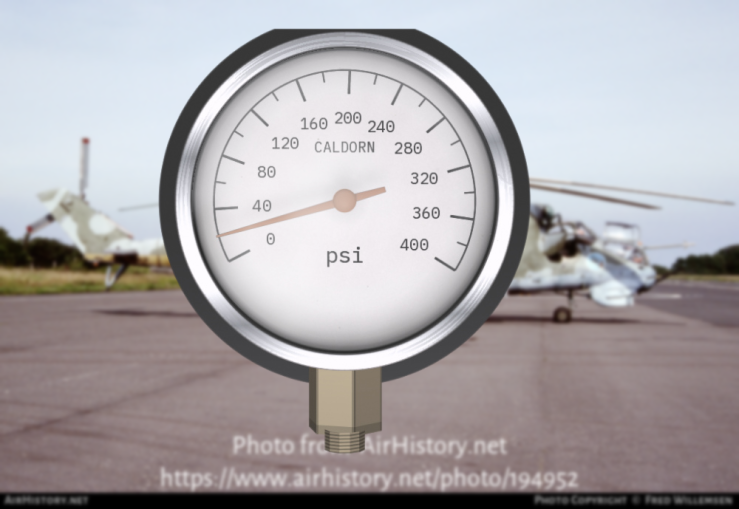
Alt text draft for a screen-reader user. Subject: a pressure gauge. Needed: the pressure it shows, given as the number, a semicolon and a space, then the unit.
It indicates 20; psi
